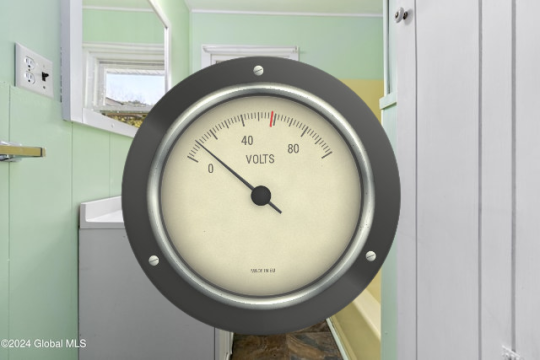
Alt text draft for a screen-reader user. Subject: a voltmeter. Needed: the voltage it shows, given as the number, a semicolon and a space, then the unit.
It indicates 10; V
